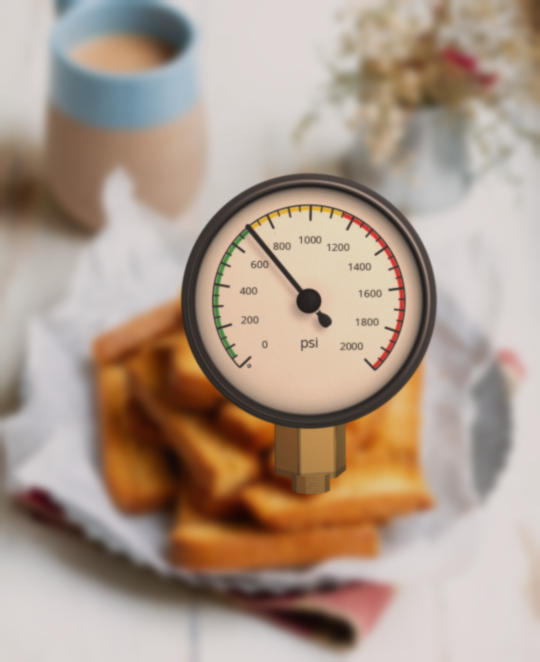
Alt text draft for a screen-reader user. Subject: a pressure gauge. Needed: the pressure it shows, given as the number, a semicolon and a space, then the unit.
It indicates 700; psi
